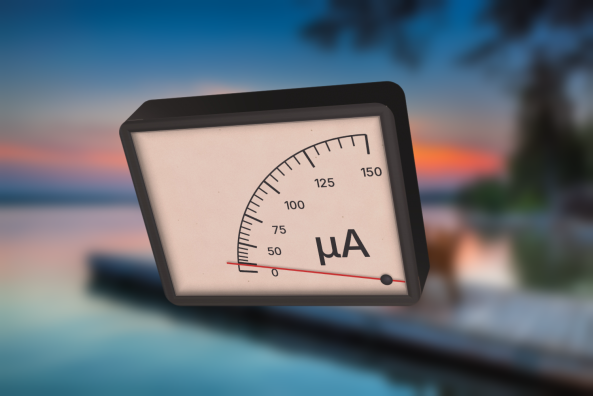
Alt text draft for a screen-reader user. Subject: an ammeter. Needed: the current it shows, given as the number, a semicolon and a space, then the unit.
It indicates 25; µA
